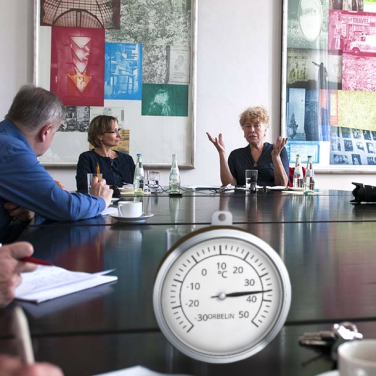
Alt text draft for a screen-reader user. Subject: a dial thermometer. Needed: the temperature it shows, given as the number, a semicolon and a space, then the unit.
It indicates 36; °C
